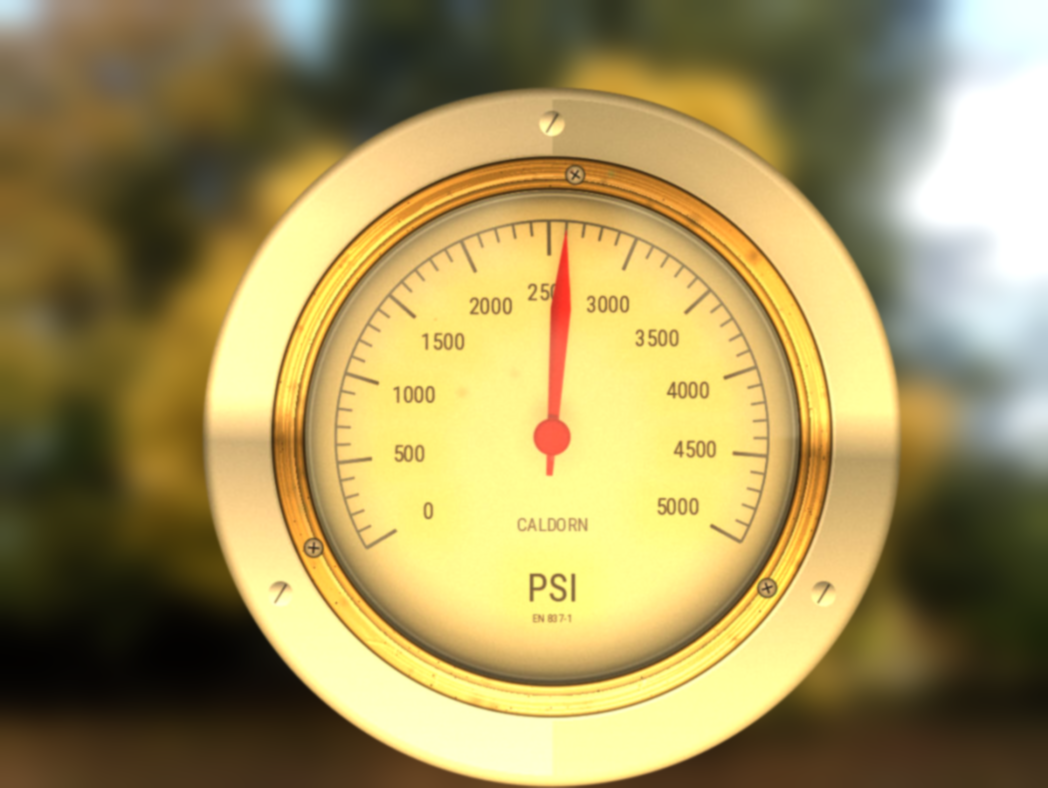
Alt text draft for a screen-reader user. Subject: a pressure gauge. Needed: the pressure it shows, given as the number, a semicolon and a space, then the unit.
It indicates 2600; psi
